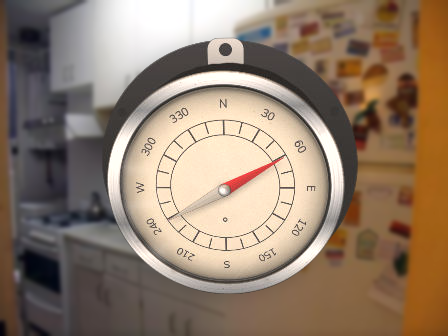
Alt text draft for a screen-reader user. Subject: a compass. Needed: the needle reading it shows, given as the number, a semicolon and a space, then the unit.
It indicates 60; °
